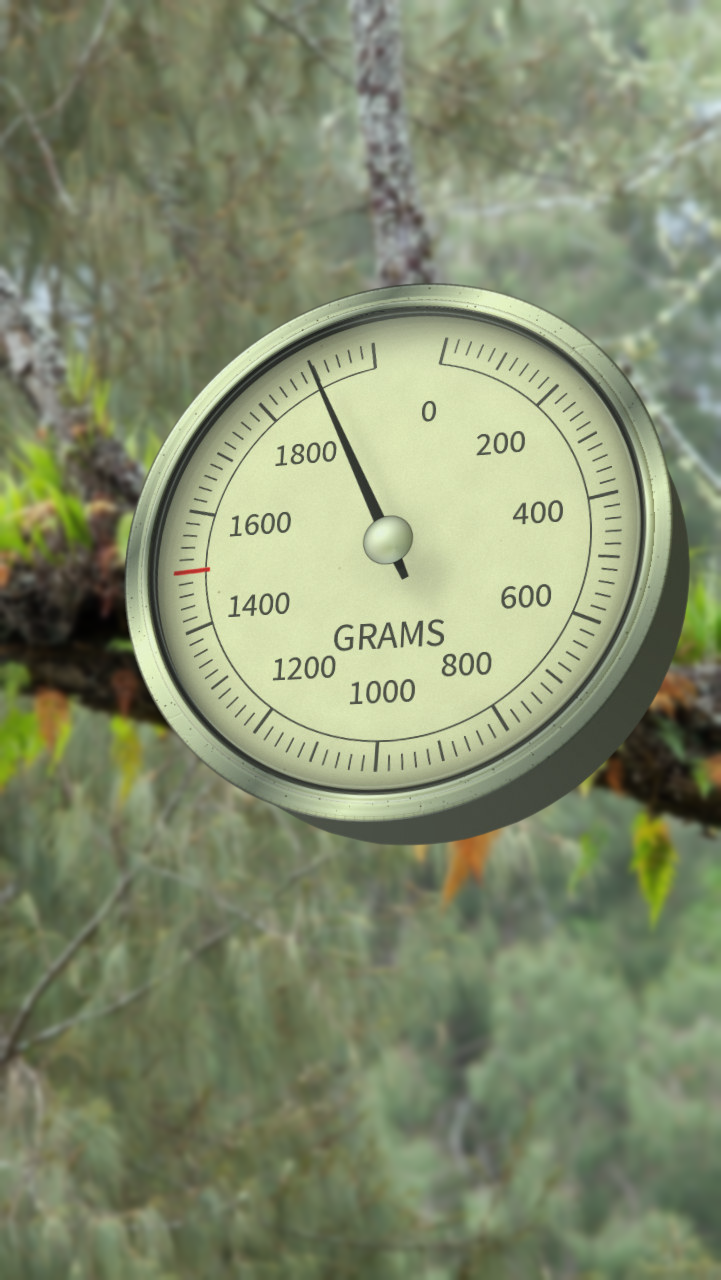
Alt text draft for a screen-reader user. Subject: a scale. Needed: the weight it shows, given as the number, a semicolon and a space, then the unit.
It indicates 1900; g
